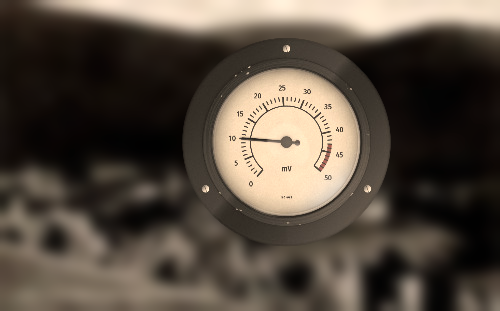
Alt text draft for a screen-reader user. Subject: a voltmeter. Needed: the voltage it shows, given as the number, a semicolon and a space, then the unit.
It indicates 10; mV
